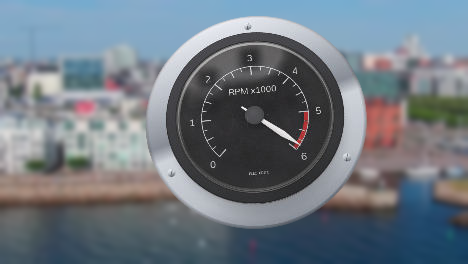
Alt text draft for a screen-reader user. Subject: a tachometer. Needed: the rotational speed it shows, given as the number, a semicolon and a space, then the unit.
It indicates 5875; rpm
